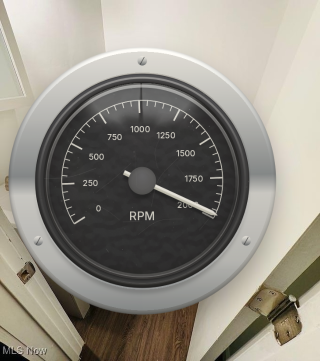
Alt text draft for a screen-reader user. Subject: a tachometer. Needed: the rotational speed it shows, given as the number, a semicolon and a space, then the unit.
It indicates 1975; rpm
